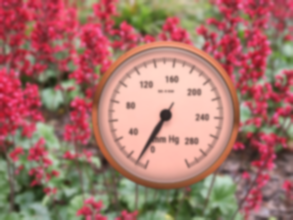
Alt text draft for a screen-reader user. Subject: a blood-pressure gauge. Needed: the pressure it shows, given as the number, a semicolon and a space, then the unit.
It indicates 10; mmHg
